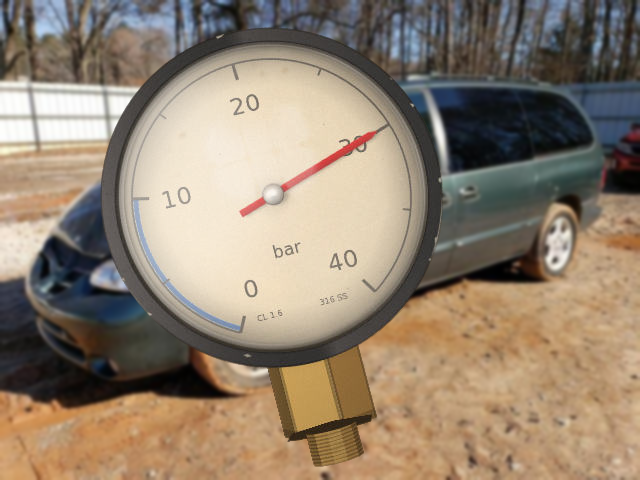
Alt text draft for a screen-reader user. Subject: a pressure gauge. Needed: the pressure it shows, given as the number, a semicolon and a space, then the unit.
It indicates 30; bar
